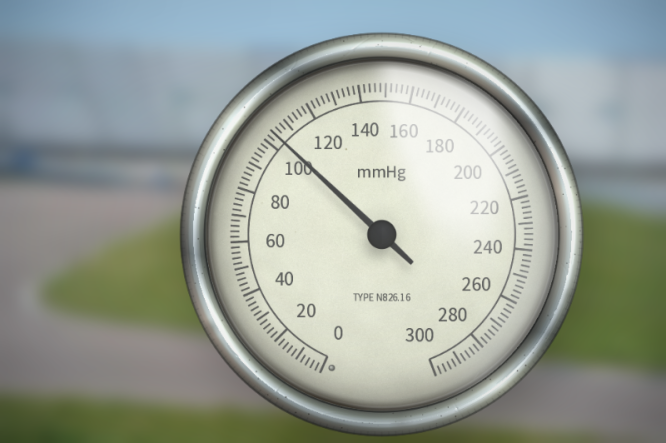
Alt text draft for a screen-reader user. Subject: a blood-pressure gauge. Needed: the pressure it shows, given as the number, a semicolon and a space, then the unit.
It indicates 104; mmHg
